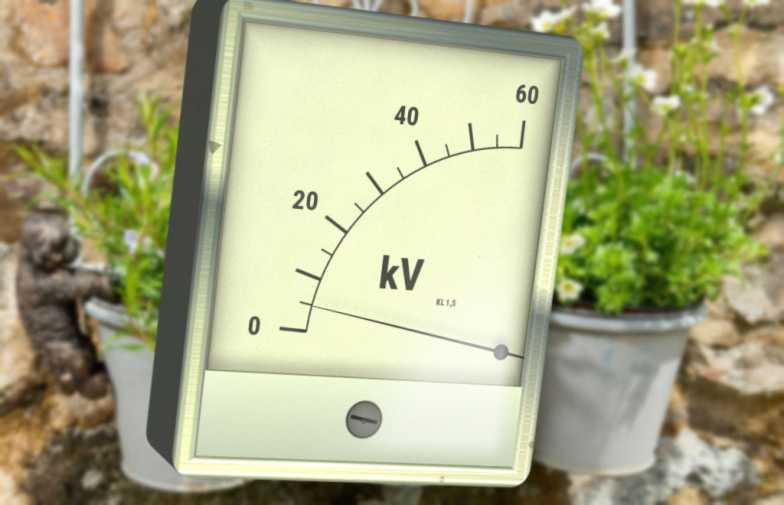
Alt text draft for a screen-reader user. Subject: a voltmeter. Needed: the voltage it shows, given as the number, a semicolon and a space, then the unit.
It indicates 5; kV
